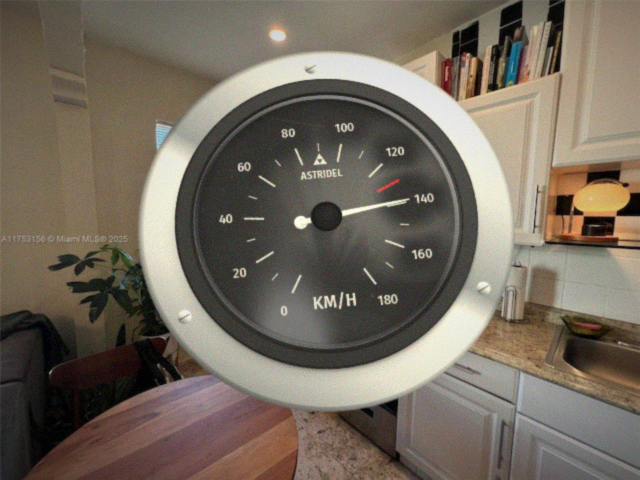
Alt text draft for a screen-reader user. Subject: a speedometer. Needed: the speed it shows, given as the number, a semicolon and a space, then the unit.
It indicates 140; km/h
